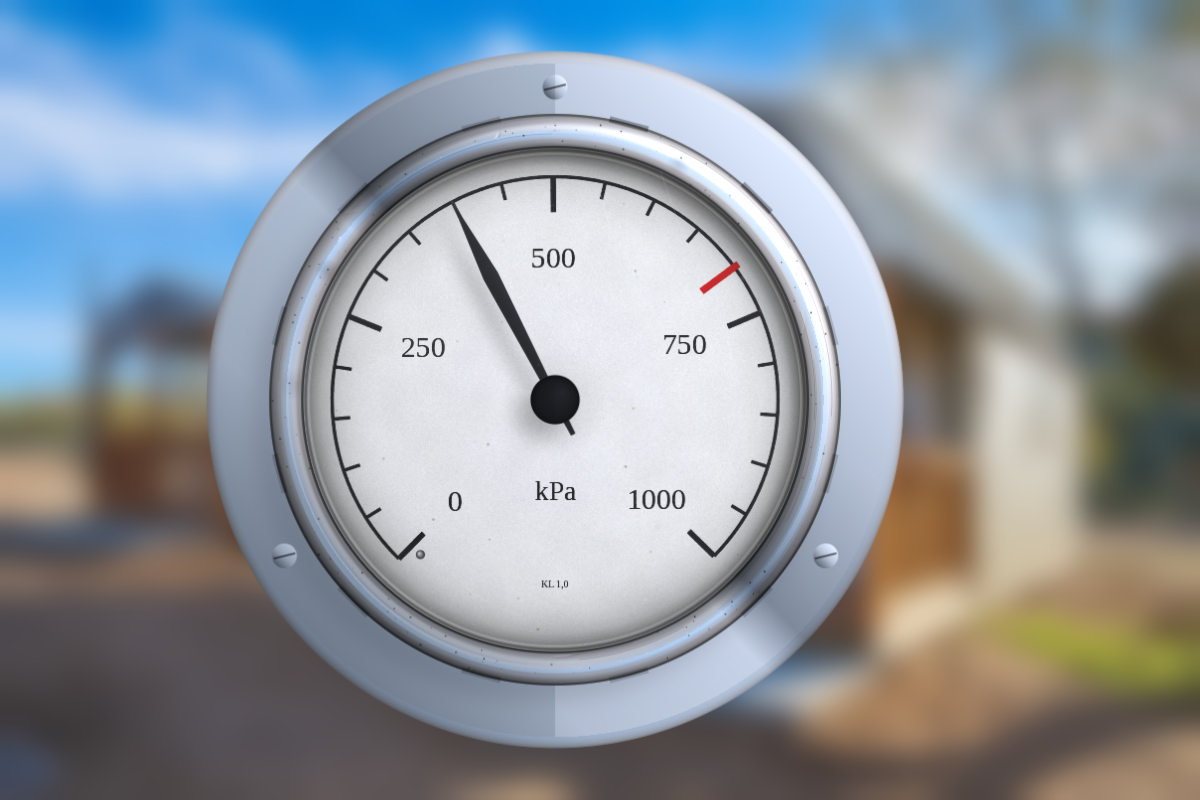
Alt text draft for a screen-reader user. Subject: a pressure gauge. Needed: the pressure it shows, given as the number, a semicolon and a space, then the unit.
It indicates 400; kPa
